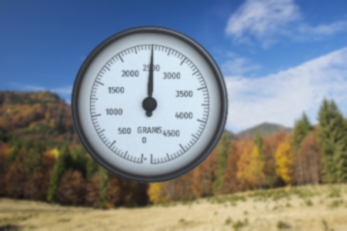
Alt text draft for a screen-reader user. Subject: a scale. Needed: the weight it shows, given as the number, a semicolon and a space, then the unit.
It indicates 2500; g
